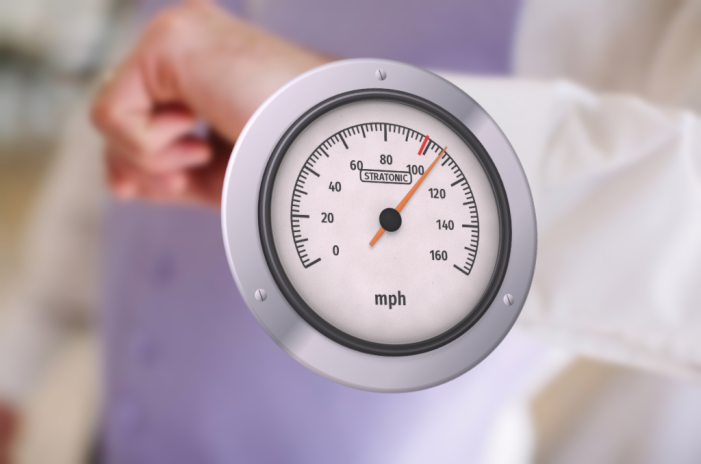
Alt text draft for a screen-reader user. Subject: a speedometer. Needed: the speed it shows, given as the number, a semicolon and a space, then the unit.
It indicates 106; mph
